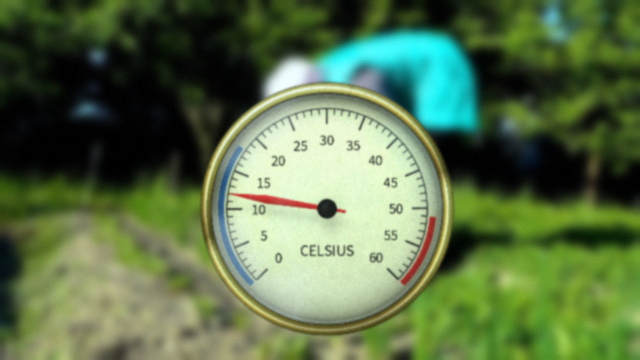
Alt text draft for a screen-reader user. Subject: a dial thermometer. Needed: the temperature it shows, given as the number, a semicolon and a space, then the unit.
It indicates 12; °C
